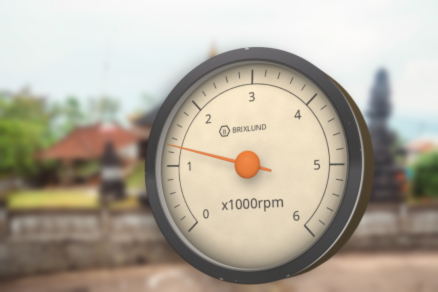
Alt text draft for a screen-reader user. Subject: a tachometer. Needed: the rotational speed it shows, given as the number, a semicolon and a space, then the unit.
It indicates 1300; rpm
